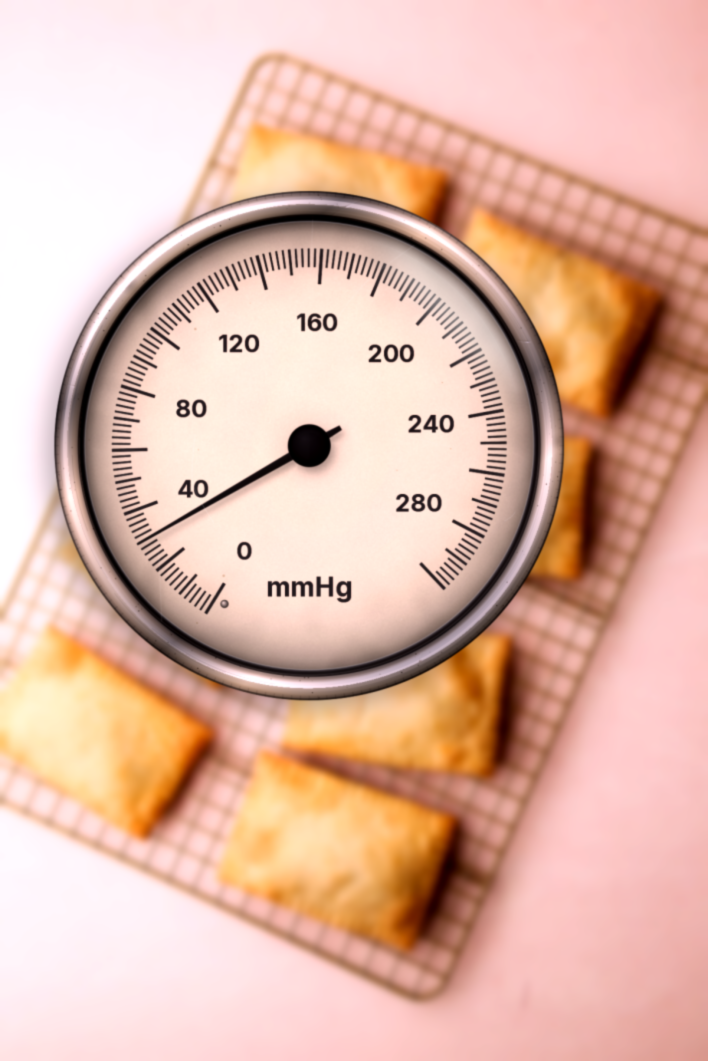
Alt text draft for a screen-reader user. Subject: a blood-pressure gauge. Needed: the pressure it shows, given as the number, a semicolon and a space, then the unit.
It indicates 30; mmHg
